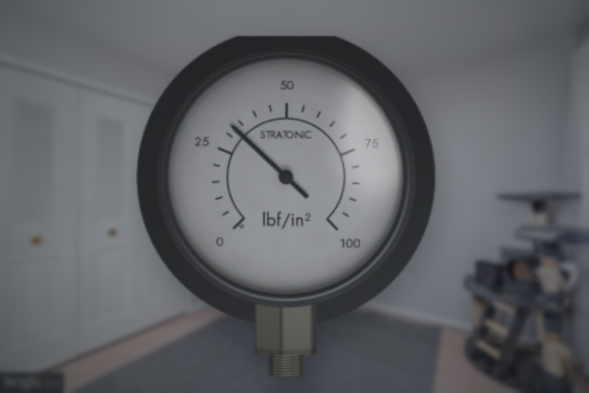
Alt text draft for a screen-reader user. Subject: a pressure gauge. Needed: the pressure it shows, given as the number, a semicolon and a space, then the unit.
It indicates 32.5; psi
